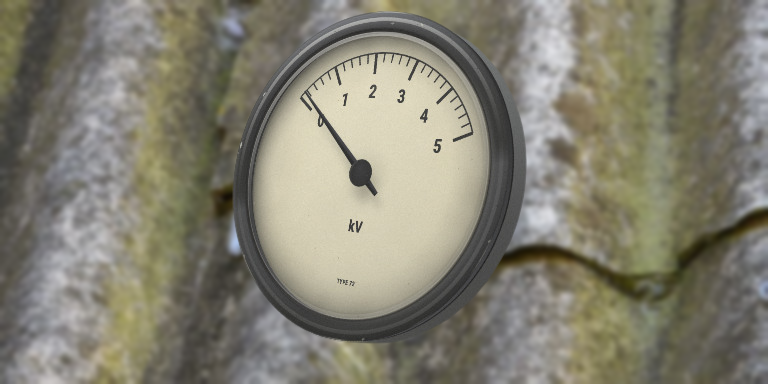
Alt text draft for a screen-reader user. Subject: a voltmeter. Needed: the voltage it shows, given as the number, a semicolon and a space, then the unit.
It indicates 0.2; kV
